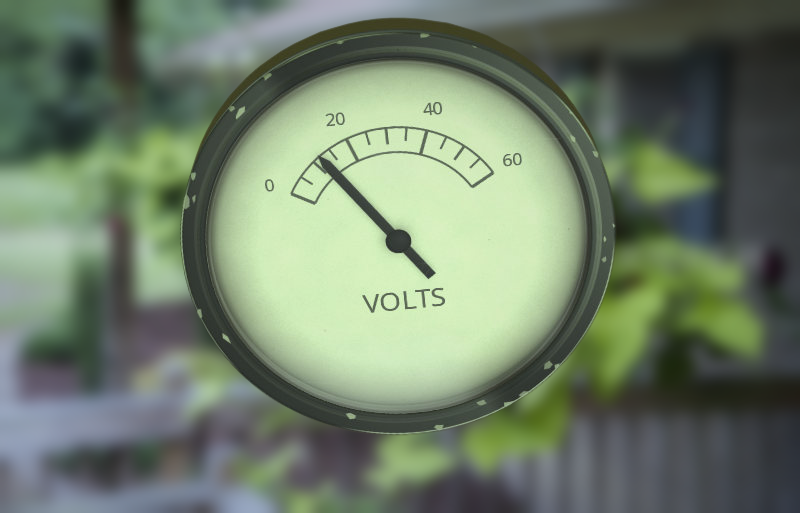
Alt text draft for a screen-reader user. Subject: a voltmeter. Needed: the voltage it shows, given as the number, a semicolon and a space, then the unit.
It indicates 12.5; V
